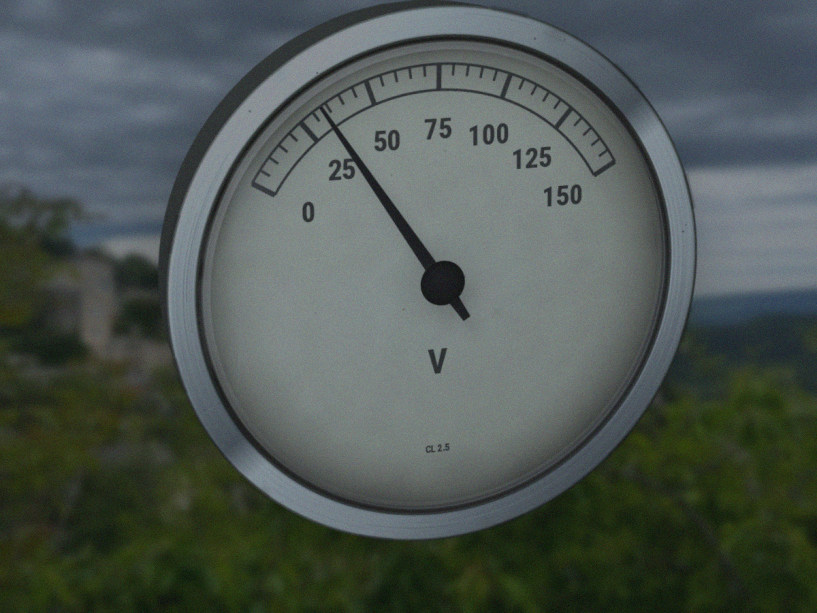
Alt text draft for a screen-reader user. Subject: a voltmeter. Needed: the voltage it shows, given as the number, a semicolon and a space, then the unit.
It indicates 32.5; V
